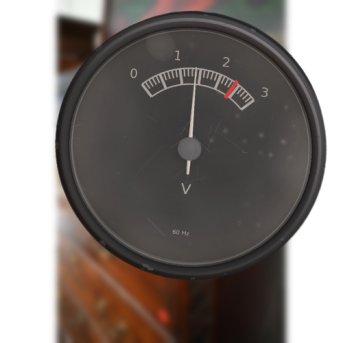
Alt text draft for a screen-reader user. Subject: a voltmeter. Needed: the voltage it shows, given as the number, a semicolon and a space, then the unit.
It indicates 1.4; V
